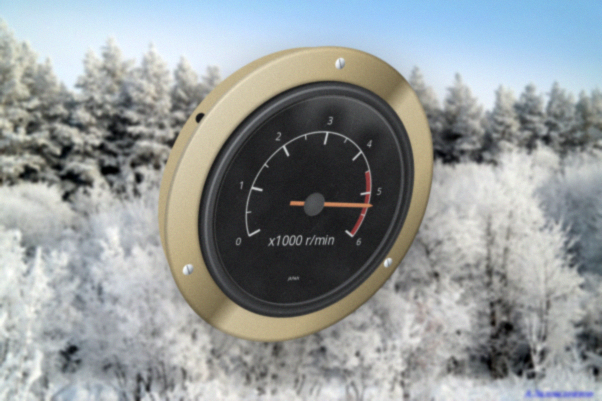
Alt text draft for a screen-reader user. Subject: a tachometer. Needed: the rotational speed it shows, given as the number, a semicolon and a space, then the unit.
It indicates 5250; rpm
